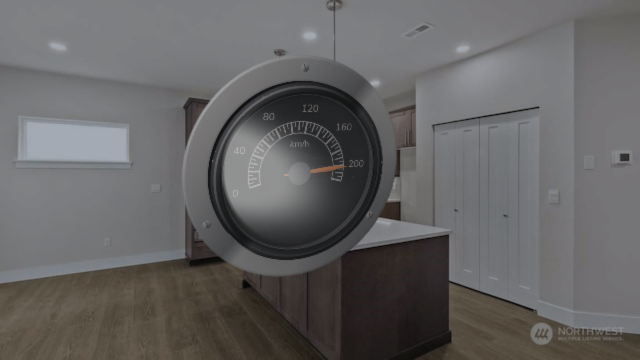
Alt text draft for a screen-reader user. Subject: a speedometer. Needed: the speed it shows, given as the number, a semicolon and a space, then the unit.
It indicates 200; km/h
